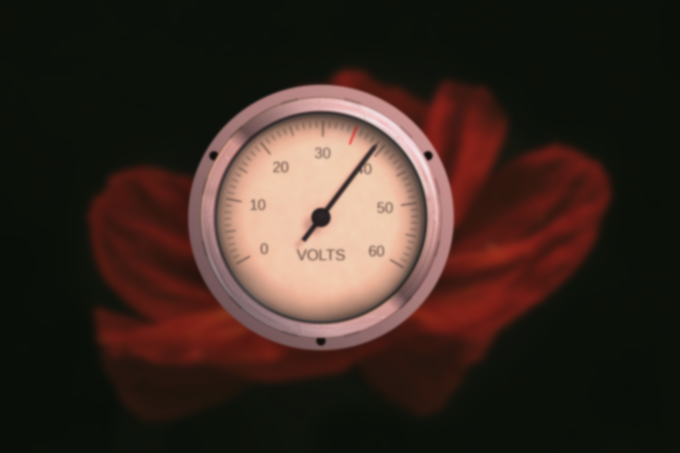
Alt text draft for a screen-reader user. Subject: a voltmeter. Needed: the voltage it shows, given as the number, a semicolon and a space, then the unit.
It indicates 39; V
